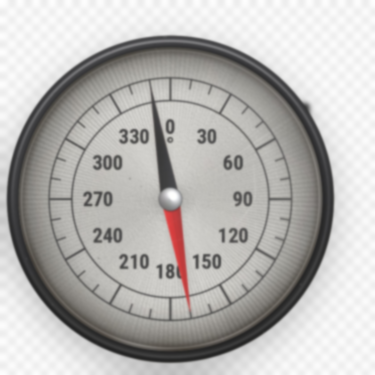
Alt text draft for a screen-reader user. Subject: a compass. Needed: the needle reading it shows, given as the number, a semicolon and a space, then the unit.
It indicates 170; °
